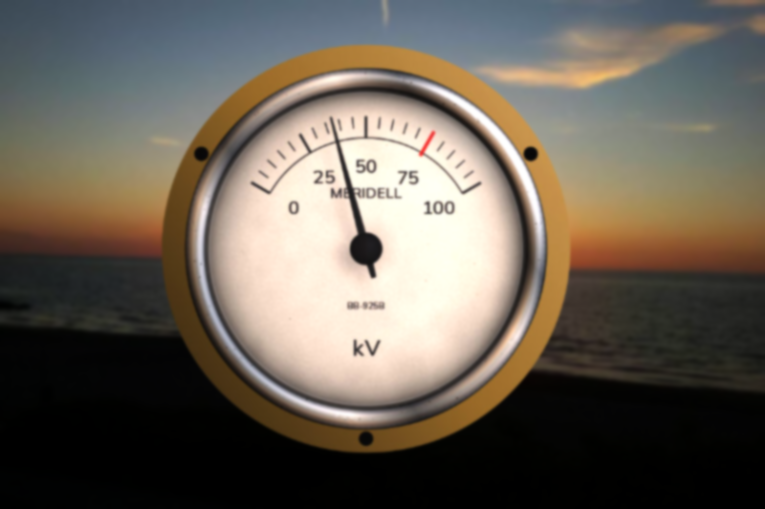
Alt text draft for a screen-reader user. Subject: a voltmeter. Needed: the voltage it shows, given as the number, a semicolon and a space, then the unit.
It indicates 37.5; kV
